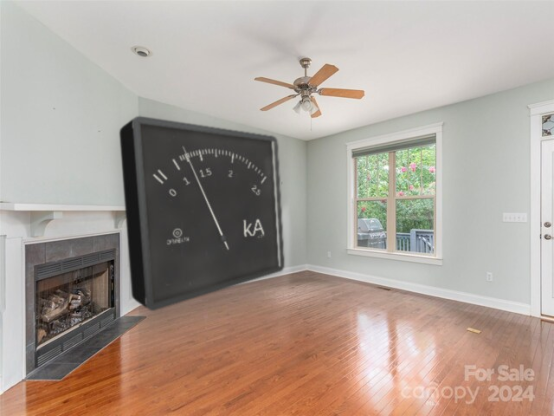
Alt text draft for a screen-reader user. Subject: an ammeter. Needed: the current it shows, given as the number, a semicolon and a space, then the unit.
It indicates 1.25; kA
